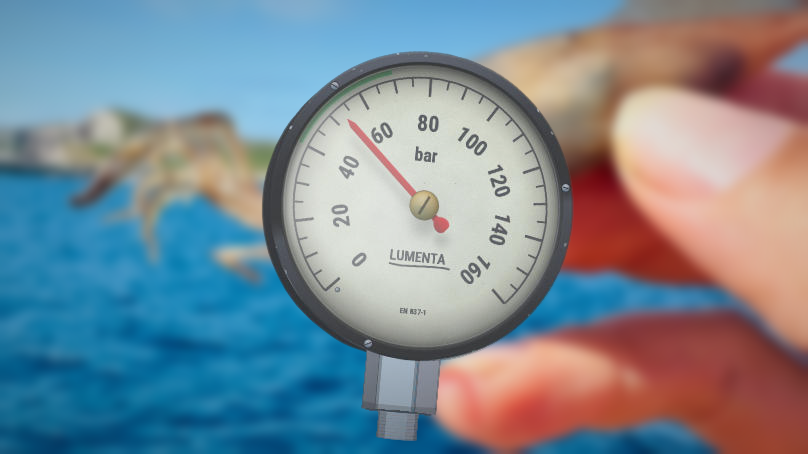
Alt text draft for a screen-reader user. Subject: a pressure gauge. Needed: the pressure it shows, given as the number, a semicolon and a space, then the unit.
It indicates 52.5; bar
